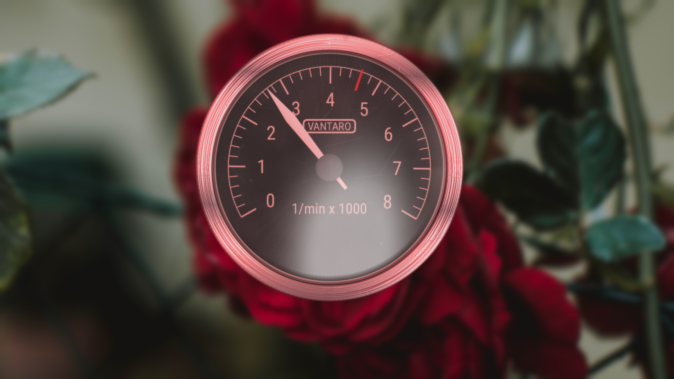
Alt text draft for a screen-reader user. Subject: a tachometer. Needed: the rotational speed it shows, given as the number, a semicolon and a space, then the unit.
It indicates 2700; rpm
